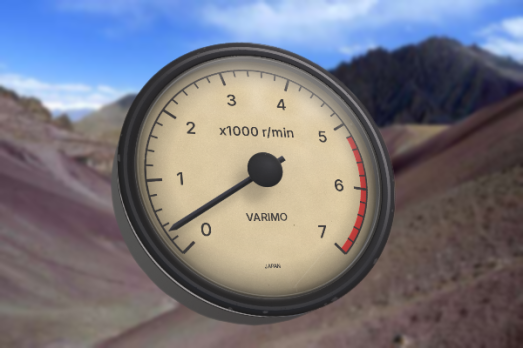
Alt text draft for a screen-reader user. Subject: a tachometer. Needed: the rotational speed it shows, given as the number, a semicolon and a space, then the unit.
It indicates 300; rpm
